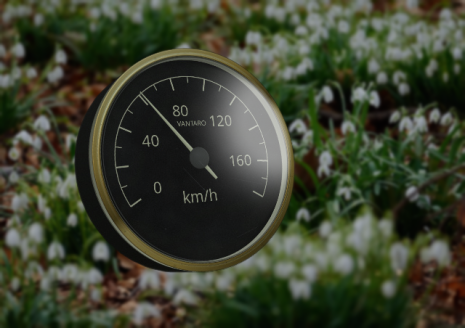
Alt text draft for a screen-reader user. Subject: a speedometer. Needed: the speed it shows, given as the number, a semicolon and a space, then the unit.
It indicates 60; km/h
